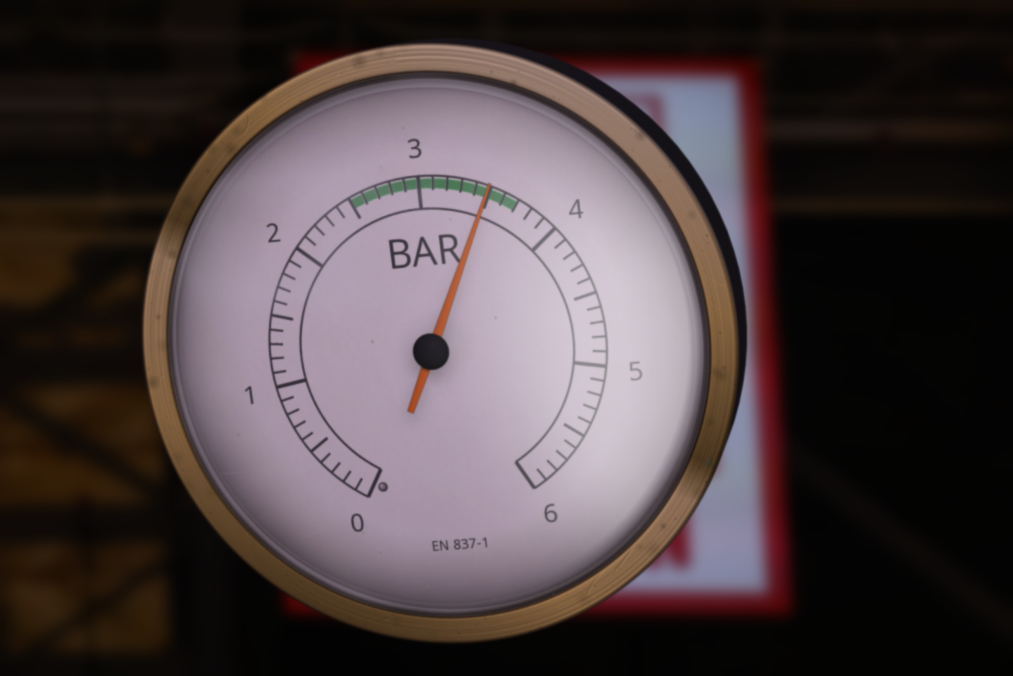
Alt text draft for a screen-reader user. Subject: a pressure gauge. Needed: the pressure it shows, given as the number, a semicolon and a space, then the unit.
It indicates 3.5; bar
